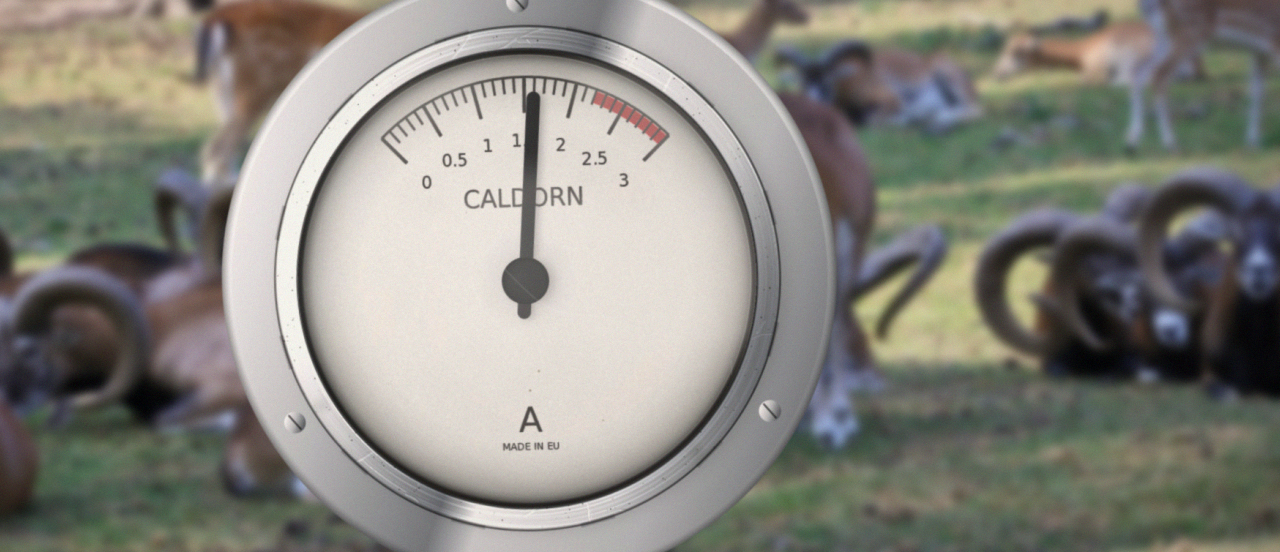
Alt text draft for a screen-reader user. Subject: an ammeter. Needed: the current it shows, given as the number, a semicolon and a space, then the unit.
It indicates 1.6; A
